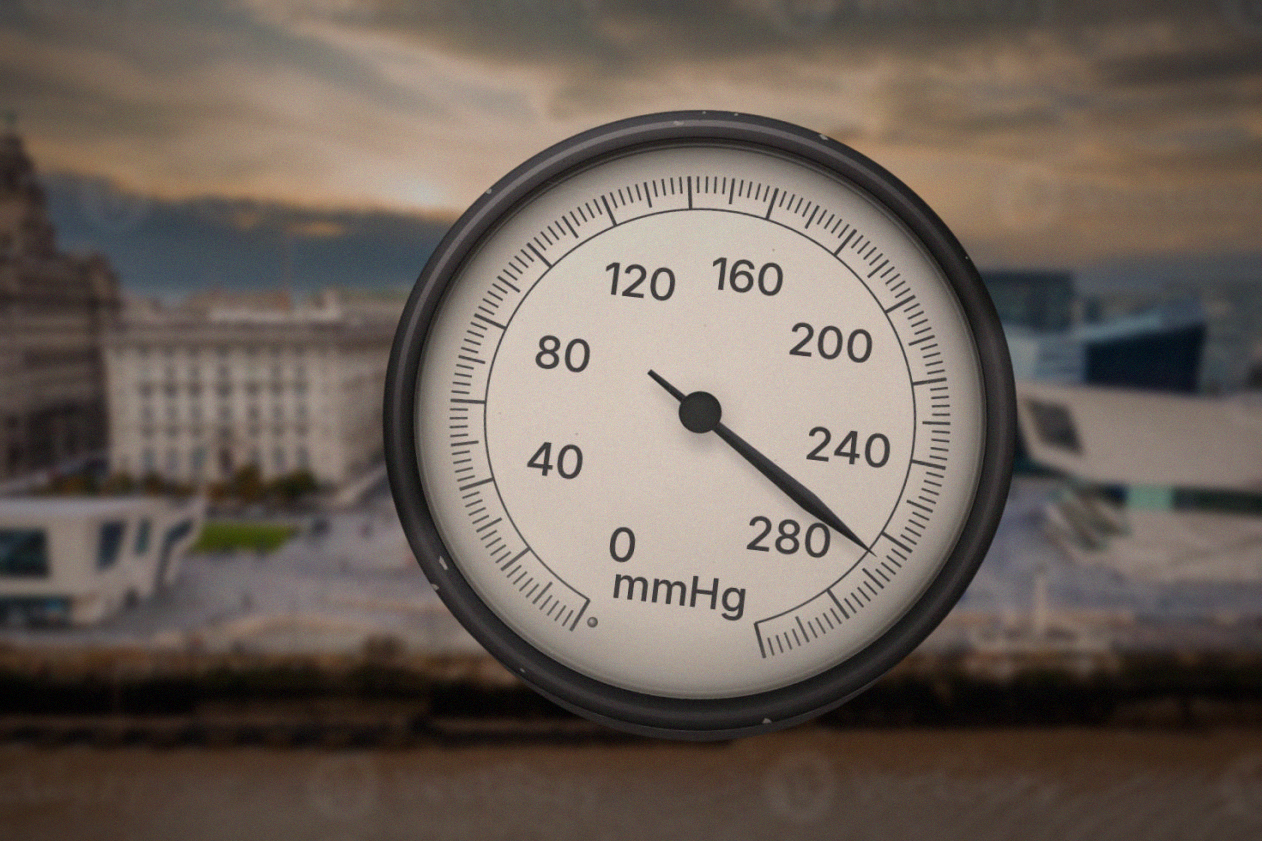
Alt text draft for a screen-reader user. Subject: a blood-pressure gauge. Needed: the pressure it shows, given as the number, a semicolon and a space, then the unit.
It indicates 266; mmHg
